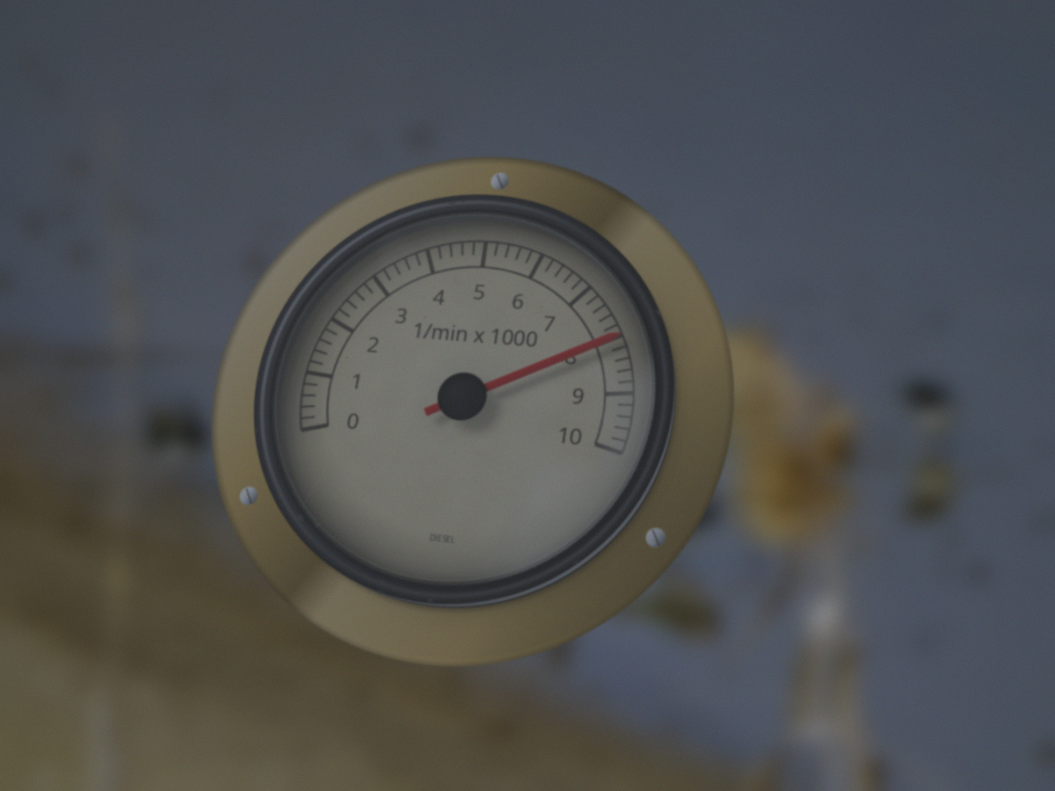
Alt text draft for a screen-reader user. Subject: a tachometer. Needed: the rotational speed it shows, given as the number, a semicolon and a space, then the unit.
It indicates 8000; rpm
